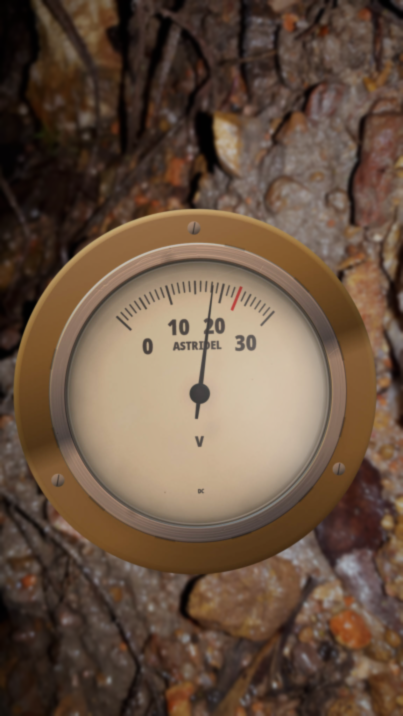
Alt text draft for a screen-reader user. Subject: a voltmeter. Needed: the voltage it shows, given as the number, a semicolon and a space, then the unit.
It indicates 18; V
